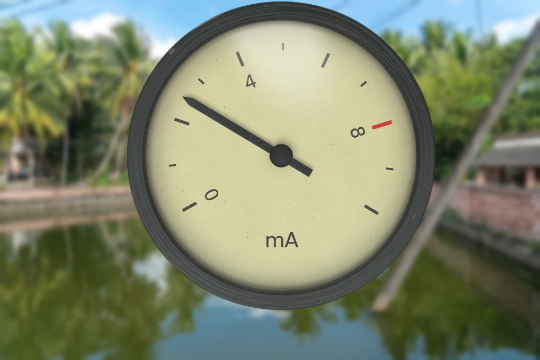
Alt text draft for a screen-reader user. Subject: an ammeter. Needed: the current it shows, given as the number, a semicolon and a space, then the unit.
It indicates 2.5; mA
